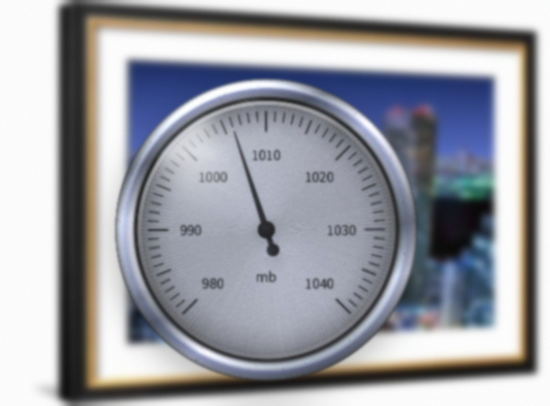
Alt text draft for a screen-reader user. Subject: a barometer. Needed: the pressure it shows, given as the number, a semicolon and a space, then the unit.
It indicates 1006; mbar
